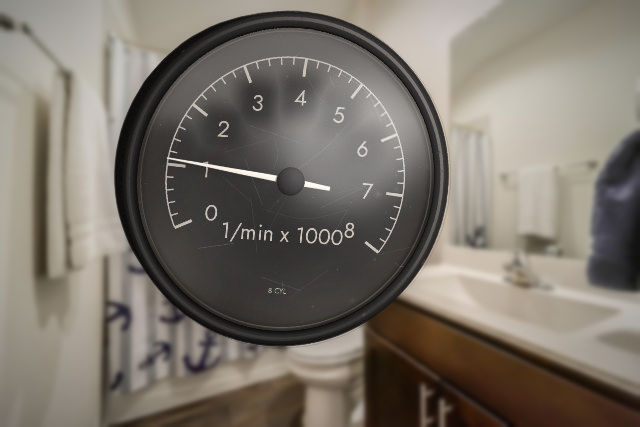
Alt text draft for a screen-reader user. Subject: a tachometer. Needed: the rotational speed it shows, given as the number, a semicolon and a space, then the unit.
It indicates 1100; rpm
